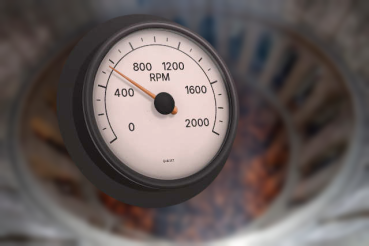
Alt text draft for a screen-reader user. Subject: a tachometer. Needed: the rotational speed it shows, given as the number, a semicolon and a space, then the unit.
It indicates 550; rpm
